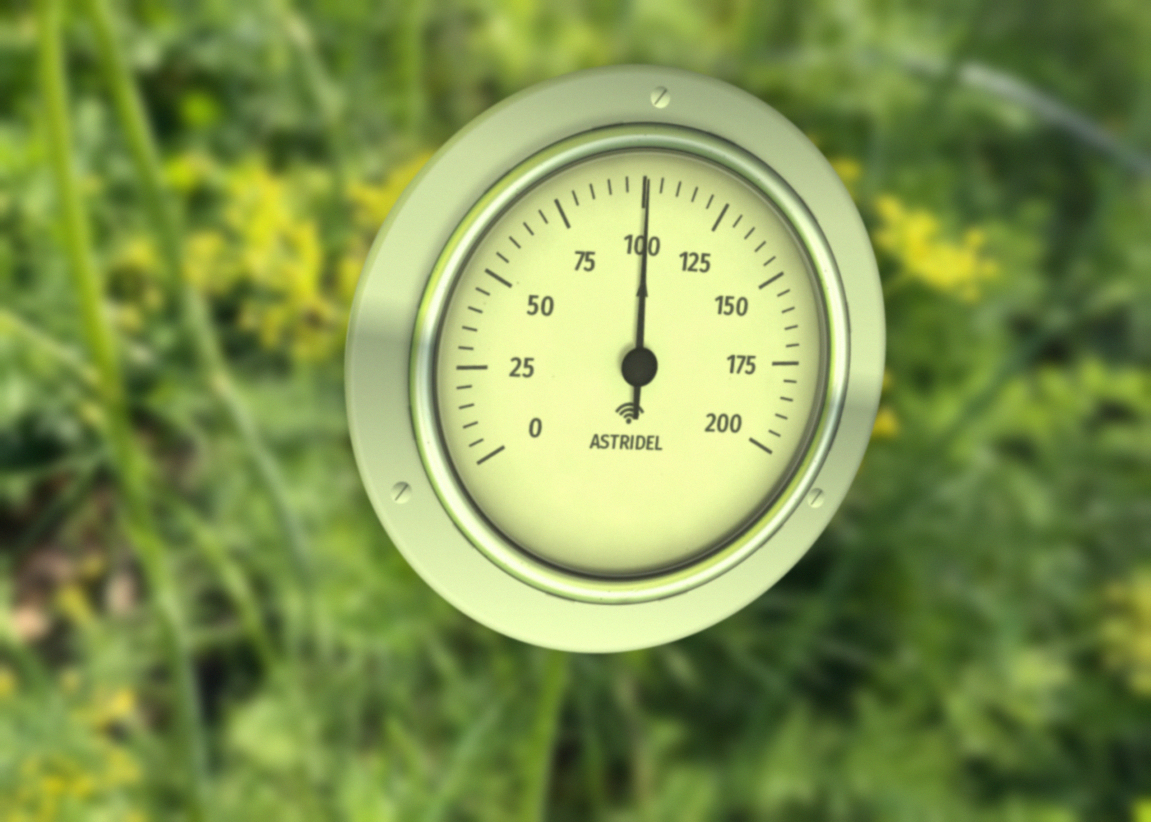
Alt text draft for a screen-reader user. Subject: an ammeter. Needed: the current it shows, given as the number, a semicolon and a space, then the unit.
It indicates 100; A
